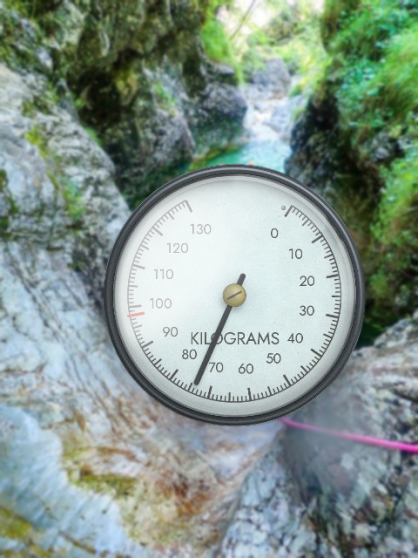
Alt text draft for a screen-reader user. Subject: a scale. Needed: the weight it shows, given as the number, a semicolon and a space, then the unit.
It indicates 74; kg
